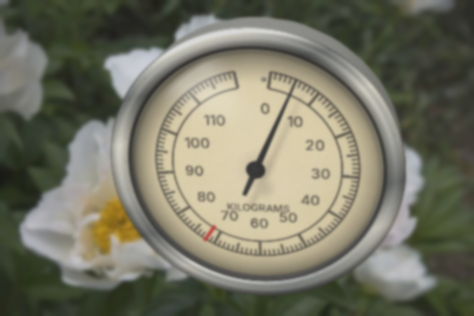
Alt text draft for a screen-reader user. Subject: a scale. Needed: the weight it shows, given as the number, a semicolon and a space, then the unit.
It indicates 5; kg
